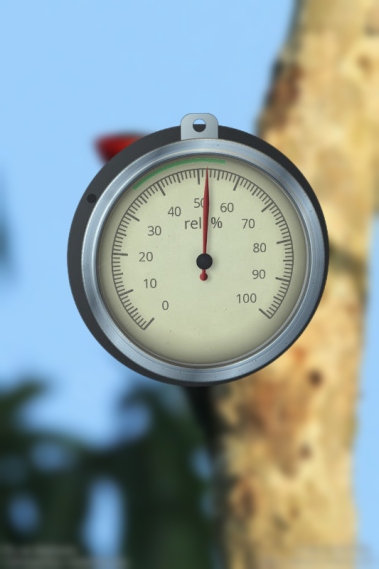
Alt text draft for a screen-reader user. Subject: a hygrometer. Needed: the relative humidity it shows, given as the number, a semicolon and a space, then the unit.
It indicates 52; %
